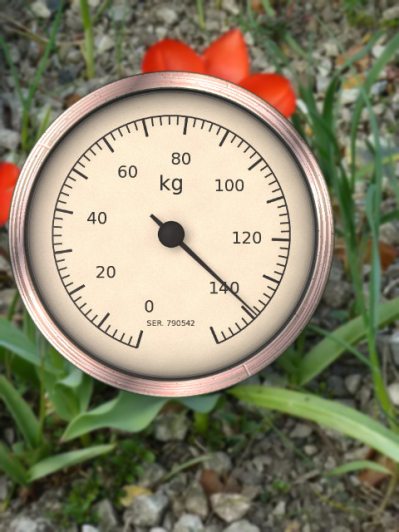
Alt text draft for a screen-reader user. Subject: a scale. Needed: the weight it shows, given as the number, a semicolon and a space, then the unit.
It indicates 139; kg
